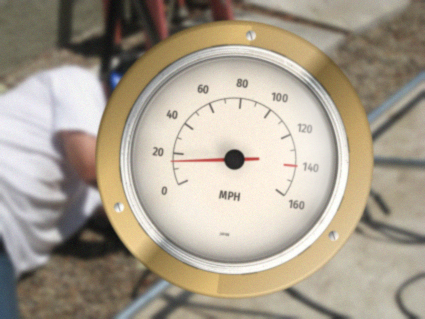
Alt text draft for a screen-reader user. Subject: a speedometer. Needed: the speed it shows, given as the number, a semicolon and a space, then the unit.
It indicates 15; mph
